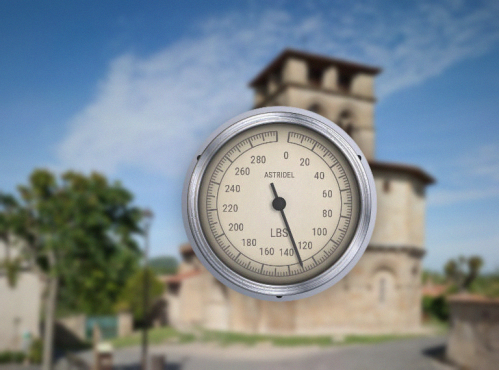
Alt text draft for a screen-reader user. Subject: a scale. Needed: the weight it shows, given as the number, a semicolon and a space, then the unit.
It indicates 130; lb
